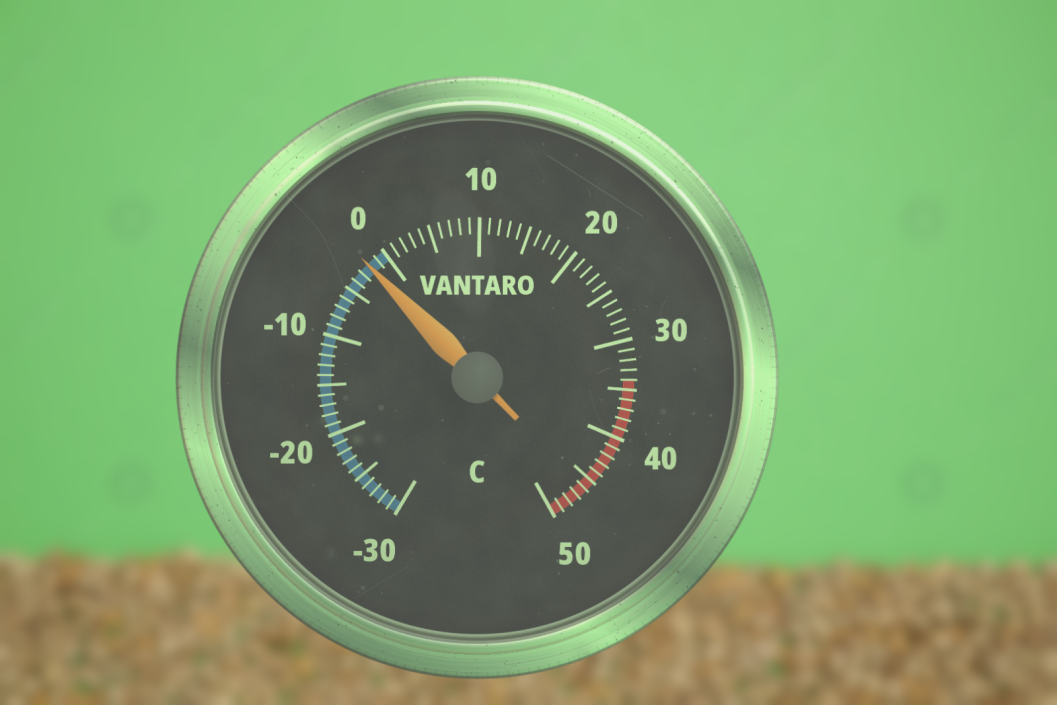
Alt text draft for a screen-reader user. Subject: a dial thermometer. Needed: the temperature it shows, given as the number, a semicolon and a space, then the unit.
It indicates -2; °C
